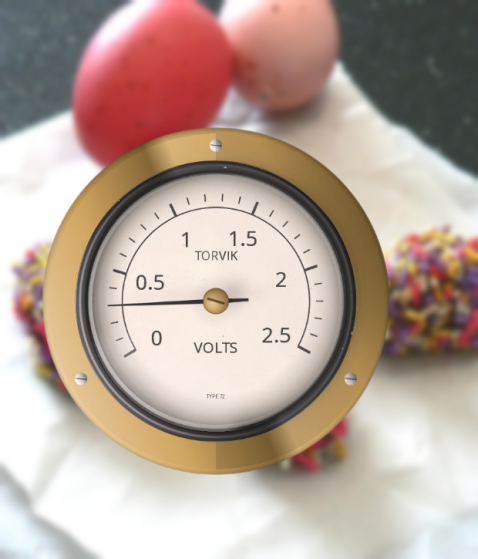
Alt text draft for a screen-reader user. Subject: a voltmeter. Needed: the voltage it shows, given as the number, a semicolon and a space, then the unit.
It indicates 0.3; V
